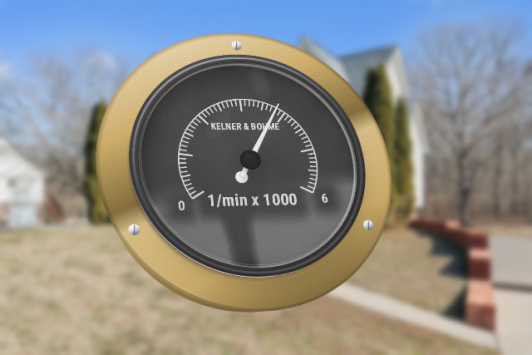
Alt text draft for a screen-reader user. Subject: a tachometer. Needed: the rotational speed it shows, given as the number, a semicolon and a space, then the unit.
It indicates 3800; rpm
